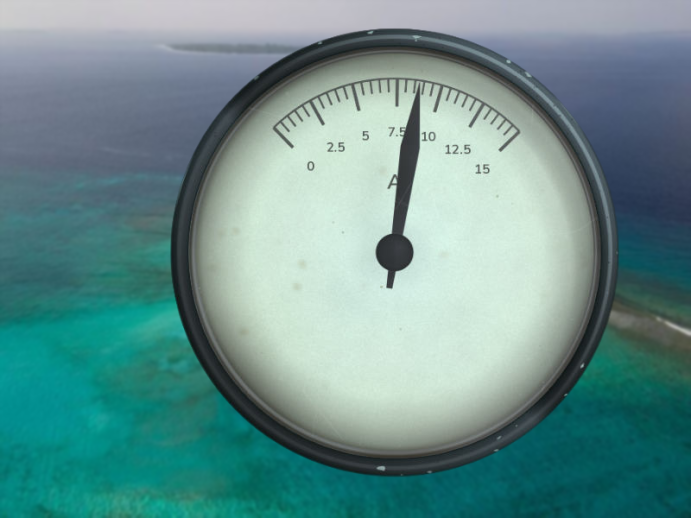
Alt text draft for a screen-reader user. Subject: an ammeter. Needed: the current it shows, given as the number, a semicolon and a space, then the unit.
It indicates 8.75; A
